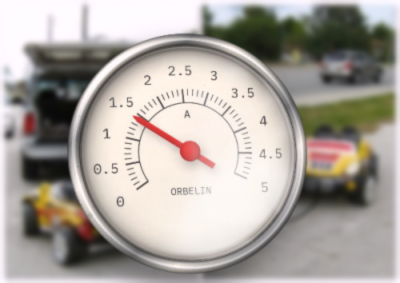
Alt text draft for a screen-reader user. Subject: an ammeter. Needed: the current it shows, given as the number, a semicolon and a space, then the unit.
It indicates 1.4; A
